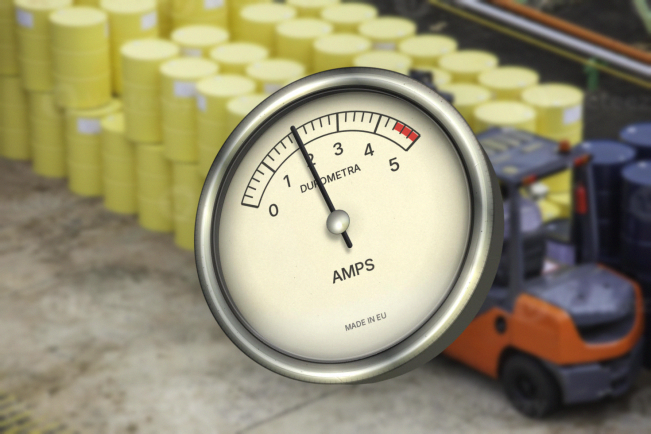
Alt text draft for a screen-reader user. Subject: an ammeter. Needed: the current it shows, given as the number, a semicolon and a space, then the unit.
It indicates 2; A
